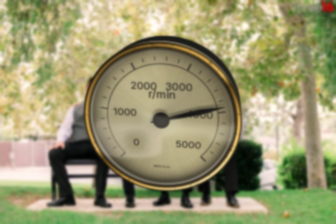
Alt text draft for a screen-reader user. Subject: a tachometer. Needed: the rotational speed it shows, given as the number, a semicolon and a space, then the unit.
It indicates 3900; rpm
